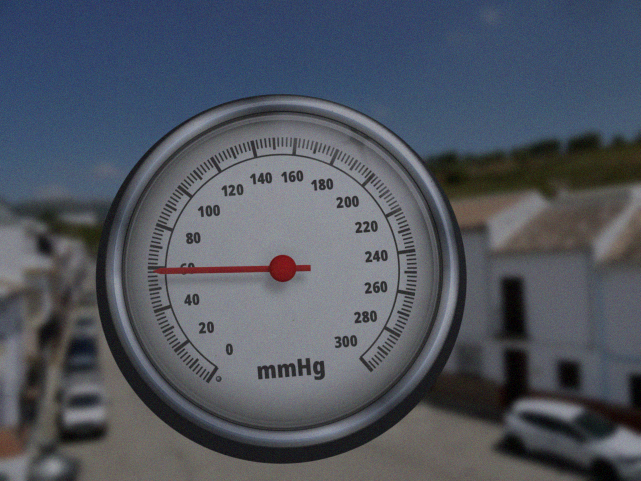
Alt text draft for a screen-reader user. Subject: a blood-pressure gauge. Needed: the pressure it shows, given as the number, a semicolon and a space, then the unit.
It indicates 58; mmHg
